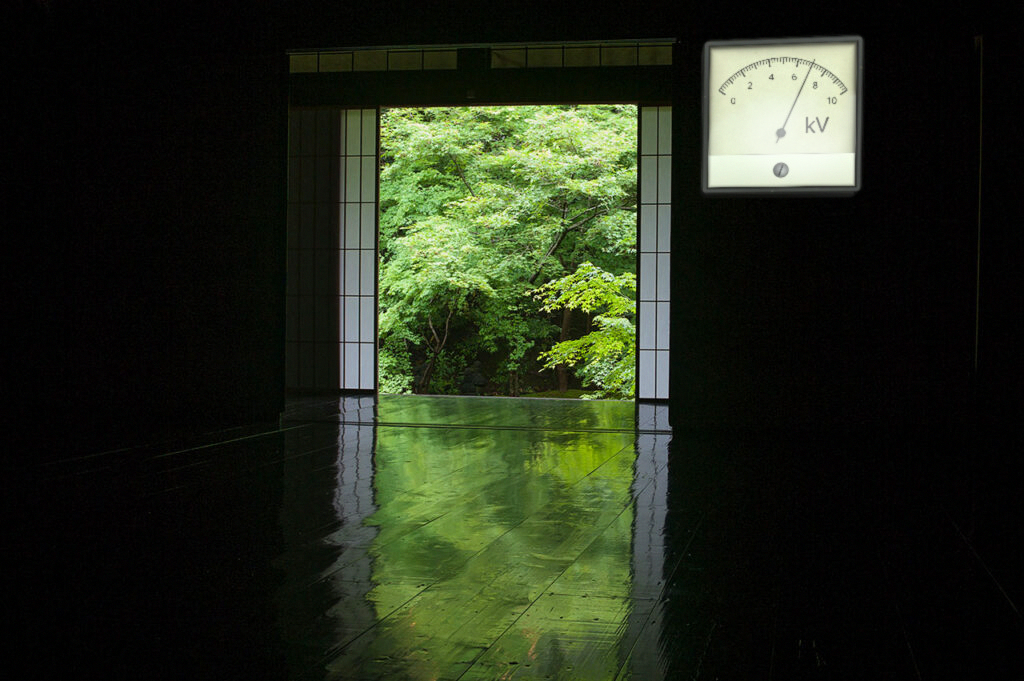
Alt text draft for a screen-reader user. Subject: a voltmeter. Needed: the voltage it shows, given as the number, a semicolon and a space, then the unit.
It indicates 7; kV
